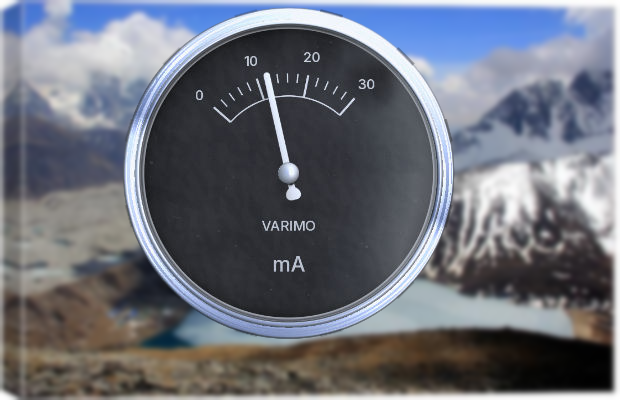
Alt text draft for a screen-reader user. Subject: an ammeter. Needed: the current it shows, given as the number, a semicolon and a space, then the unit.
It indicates 12; mA
